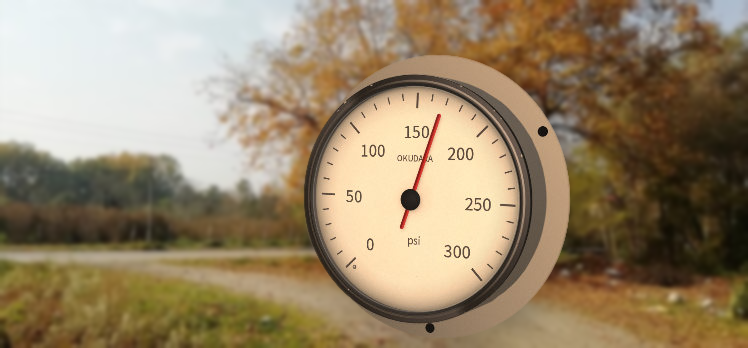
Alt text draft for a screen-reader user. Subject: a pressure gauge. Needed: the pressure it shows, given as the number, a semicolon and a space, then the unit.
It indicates 170; psi
